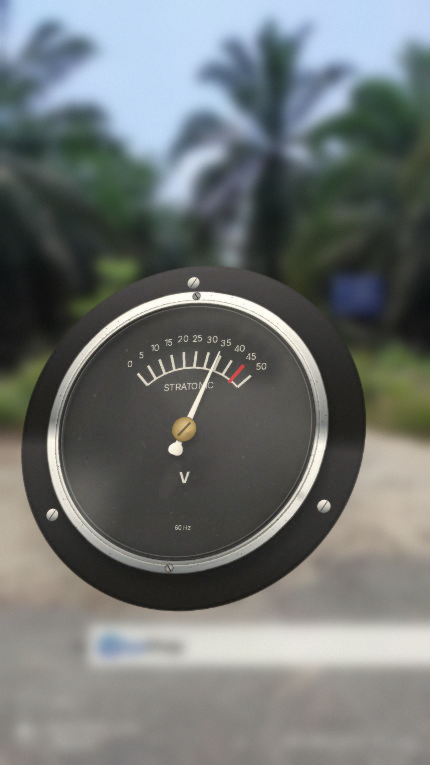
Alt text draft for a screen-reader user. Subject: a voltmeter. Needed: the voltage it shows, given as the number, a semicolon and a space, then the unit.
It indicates 35; V
